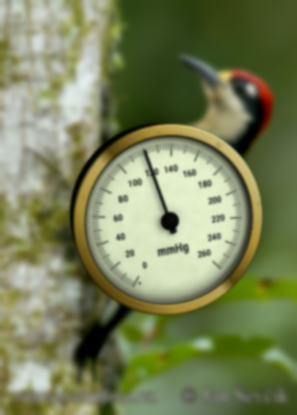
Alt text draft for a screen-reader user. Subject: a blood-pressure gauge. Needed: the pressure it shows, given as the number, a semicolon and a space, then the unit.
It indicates 120; mmHg
